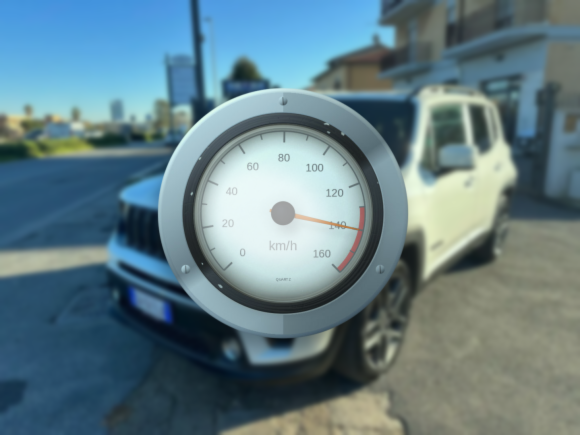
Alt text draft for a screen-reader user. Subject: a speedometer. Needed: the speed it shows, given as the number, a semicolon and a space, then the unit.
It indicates 140; km/h
